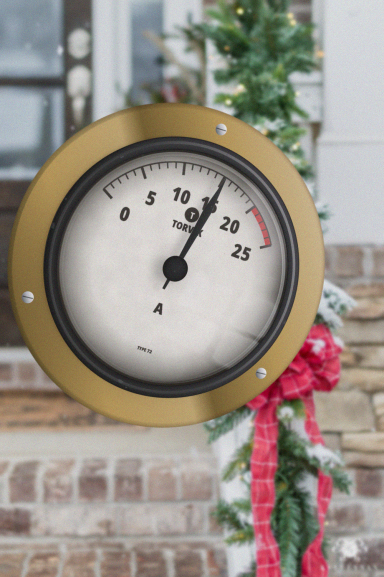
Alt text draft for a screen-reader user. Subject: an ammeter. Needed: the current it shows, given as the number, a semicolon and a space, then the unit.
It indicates 15; A
